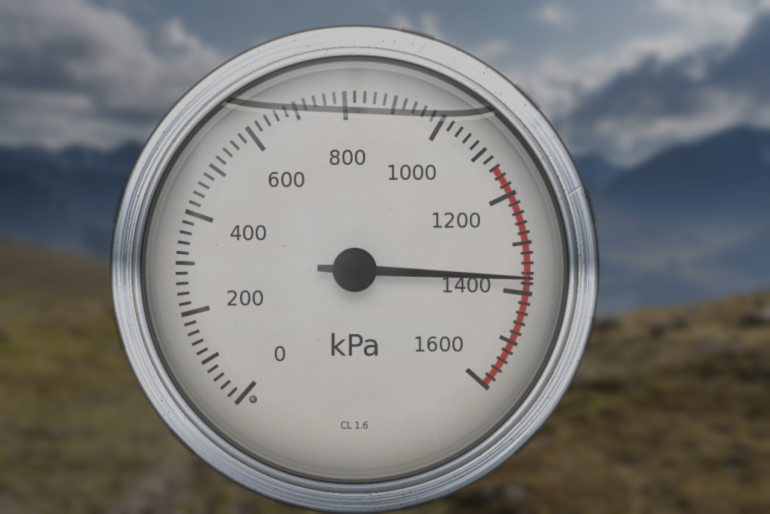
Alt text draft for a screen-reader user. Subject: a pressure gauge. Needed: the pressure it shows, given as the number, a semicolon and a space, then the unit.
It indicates 1370; kPa
